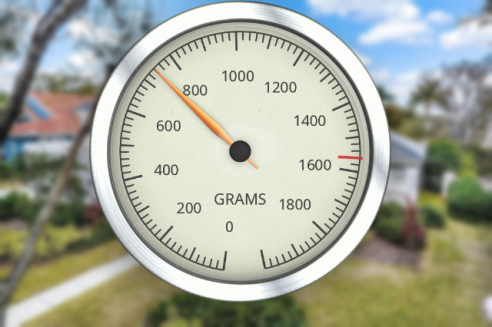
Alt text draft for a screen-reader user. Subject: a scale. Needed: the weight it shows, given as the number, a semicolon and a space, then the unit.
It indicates 740; g
